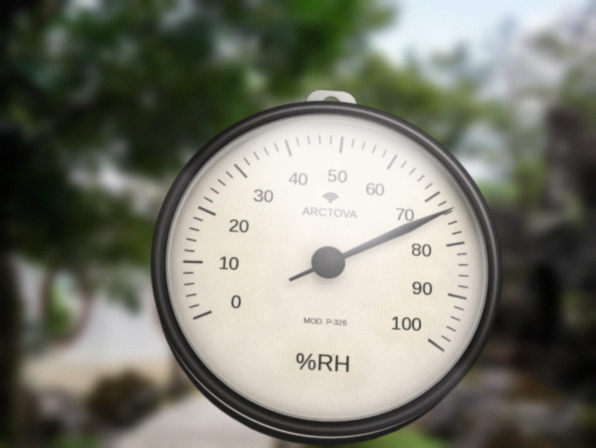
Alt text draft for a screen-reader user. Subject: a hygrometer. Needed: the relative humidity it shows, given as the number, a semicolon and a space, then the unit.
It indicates 74; %
